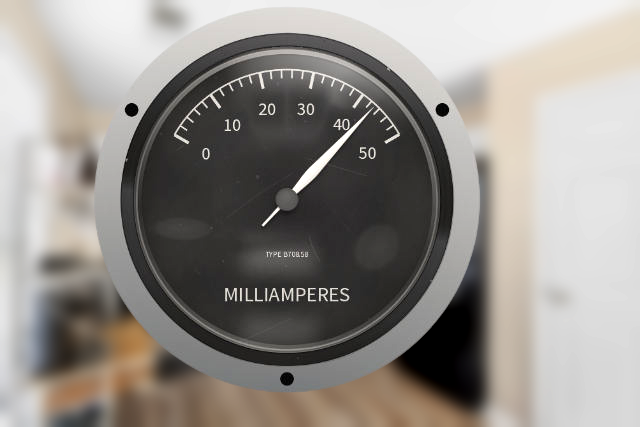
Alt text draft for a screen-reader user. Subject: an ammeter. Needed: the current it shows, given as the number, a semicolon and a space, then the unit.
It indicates 43; mA
